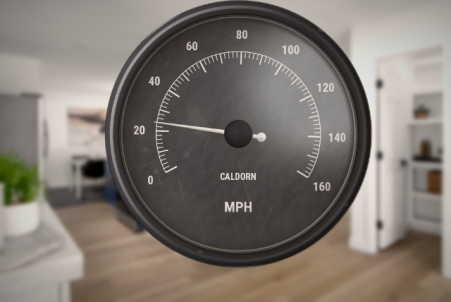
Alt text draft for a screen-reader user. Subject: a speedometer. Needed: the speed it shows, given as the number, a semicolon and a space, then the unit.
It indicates 24; mph
